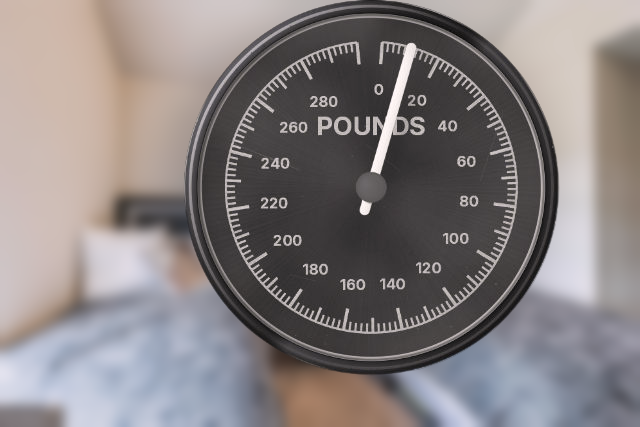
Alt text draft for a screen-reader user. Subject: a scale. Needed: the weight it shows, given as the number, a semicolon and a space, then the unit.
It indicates 10; lb
